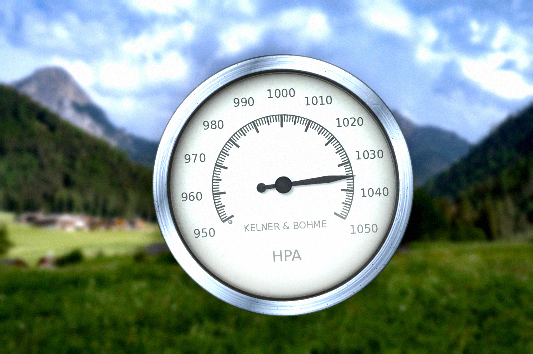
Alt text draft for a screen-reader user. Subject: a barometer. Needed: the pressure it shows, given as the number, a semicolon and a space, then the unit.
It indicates 1035; hPa
